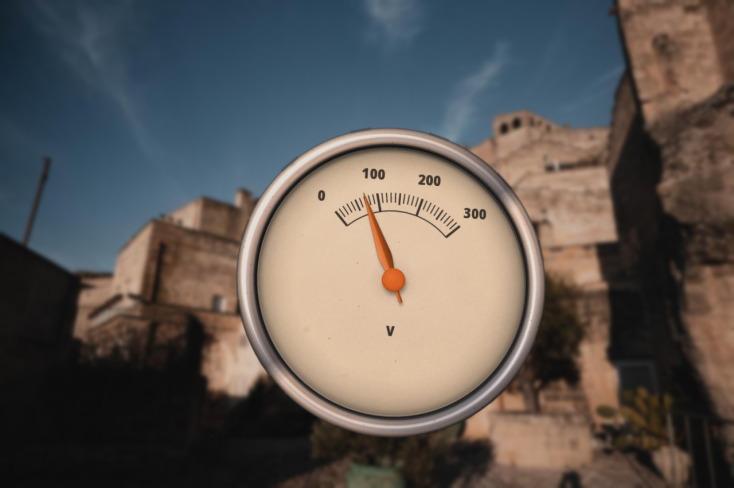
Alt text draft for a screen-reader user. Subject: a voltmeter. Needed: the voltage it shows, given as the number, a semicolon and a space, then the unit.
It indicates 70; V
